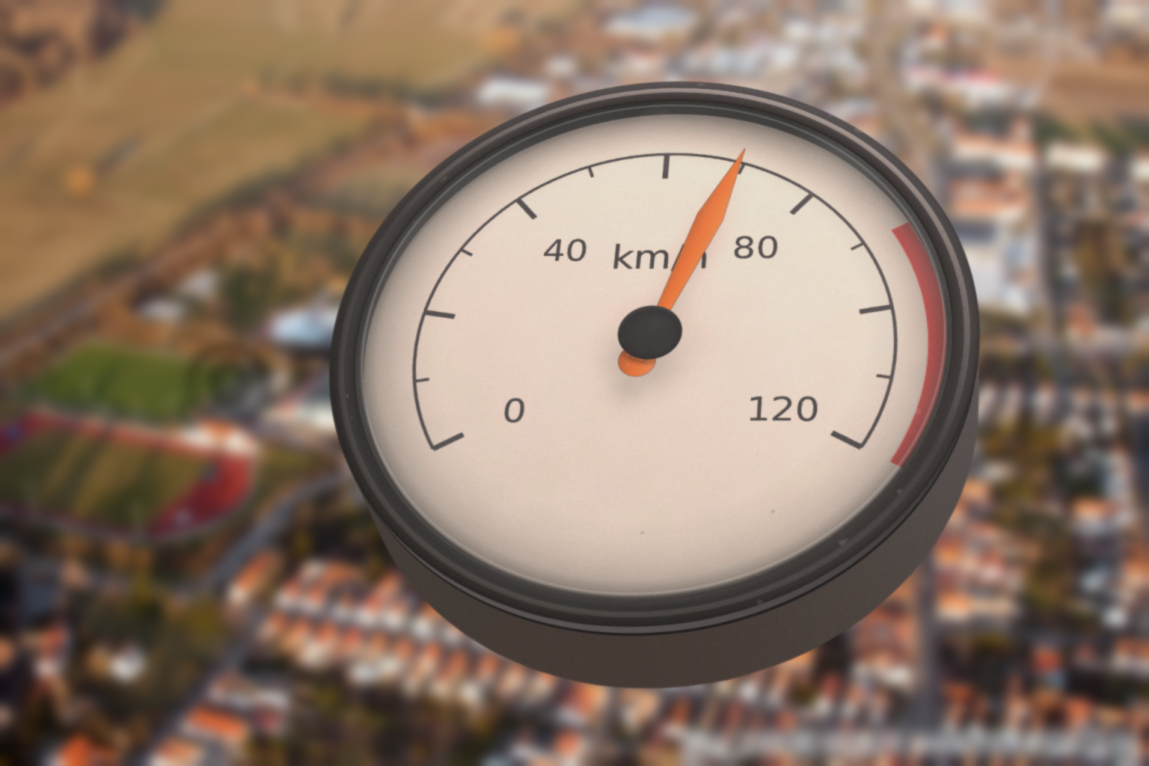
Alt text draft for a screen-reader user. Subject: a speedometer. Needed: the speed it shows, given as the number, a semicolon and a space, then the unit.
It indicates 70; km/h
